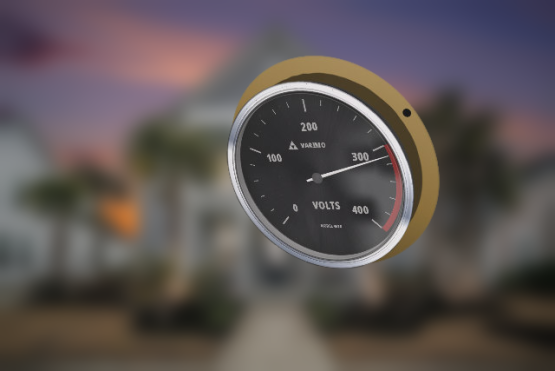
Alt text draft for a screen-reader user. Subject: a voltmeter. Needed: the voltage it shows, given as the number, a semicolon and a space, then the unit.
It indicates 310; V
